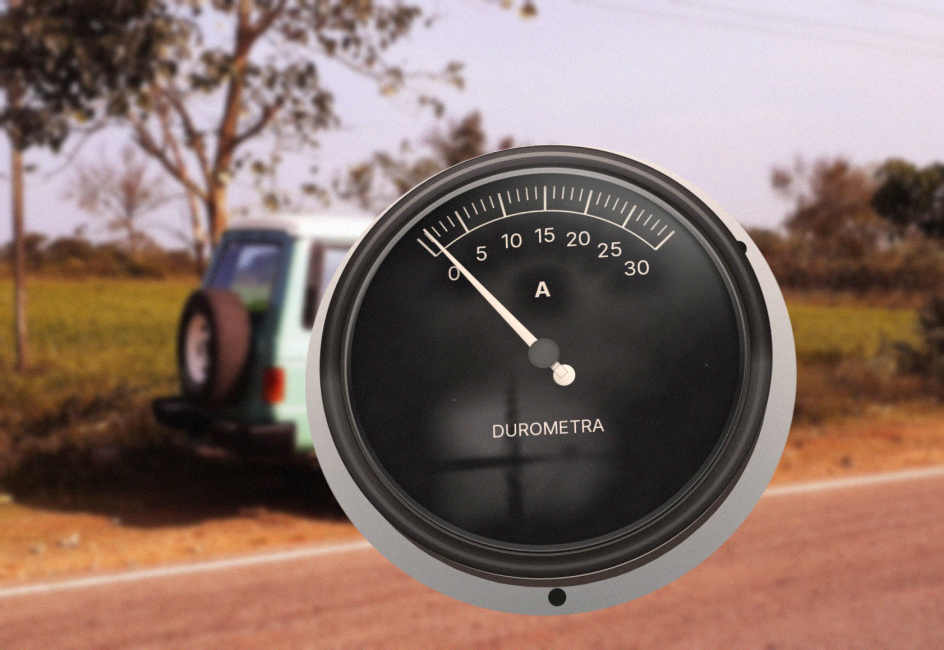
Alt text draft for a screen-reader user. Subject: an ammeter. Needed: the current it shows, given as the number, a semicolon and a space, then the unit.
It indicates 1; A
